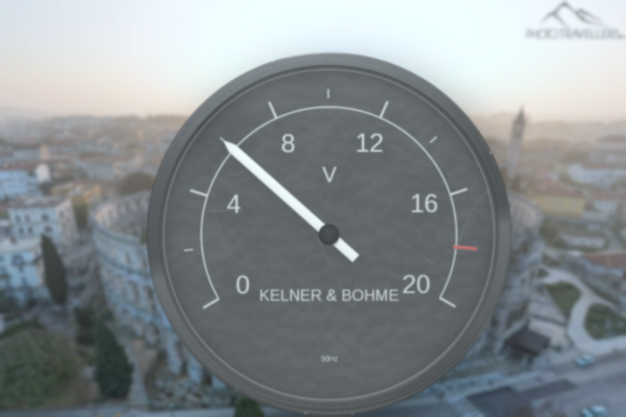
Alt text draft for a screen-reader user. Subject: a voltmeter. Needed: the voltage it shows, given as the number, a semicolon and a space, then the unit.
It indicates 6; V
